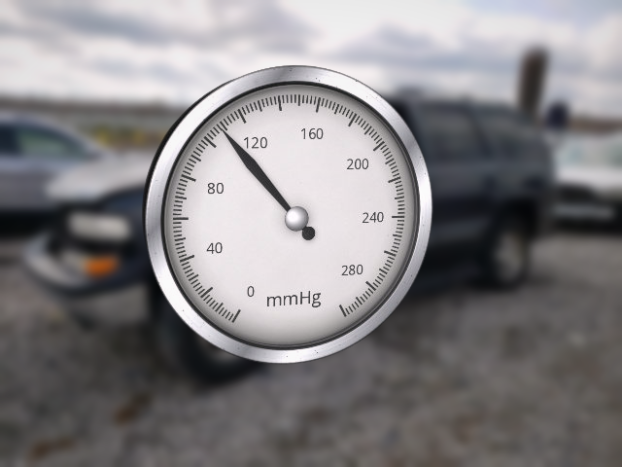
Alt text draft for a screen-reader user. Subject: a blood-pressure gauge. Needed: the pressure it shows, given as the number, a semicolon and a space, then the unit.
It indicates 108; mmHg
